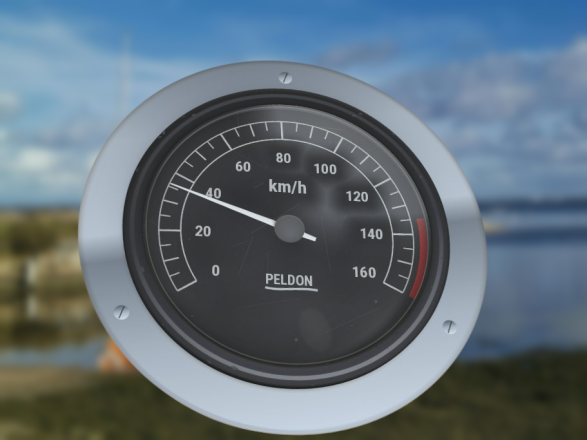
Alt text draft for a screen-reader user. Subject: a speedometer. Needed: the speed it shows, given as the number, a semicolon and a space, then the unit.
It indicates 35; km/h
